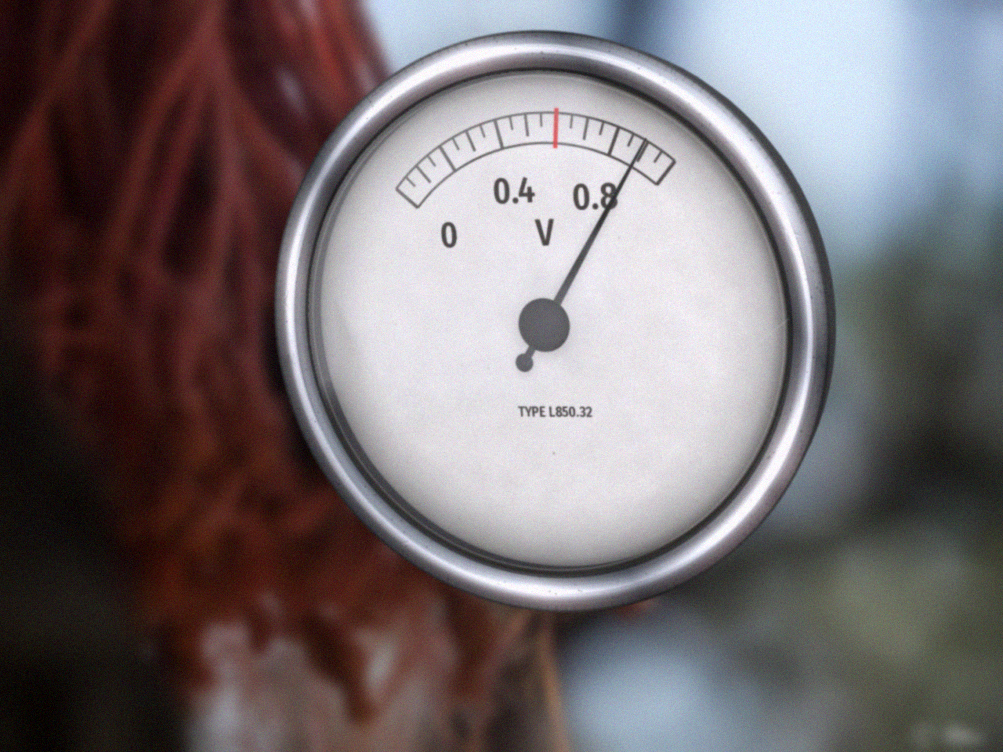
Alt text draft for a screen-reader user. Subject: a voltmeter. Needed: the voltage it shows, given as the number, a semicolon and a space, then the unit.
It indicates 0.9; V
